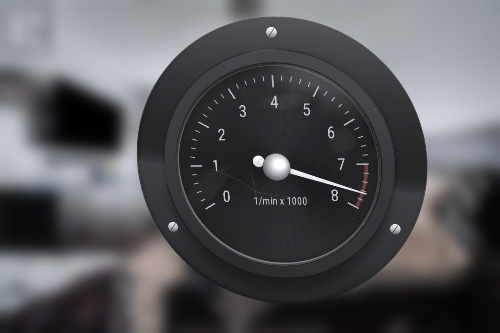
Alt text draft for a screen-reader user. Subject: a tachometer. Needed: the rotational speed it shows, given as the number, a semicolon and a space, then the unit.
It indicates 7600; rpm
